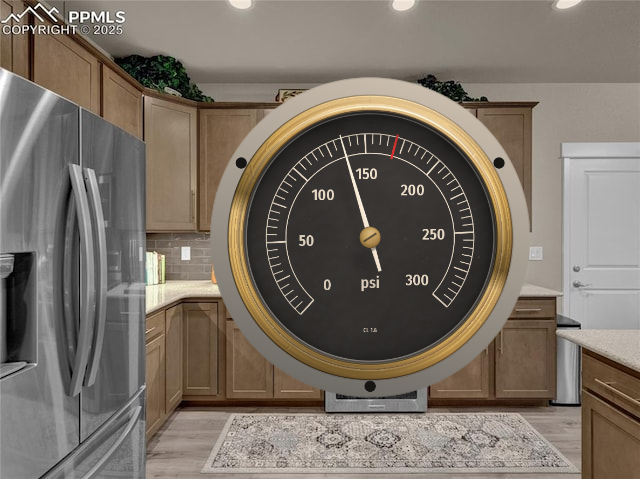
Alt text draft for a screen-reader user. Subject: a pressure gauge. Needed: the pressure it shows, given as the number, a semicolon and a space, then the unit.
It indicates 135; psi
